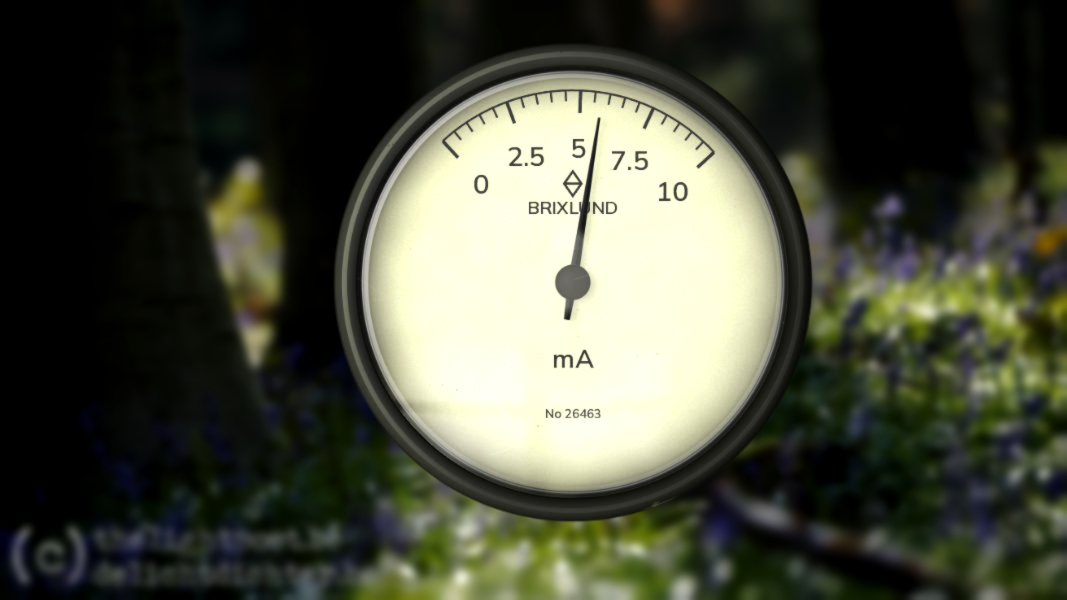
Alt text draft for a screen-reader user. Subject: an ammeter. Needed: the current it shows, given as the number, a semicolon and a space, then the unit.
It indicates 5.75; mA
